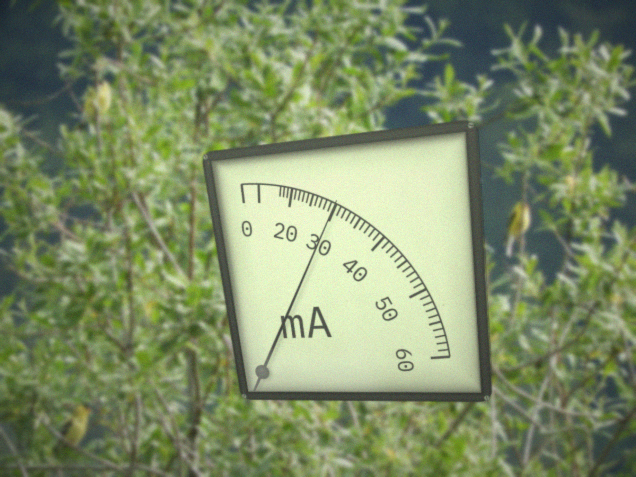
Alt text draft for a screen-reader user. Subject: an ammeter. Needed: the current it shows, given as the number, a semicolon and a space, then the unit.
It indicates 30; mA
